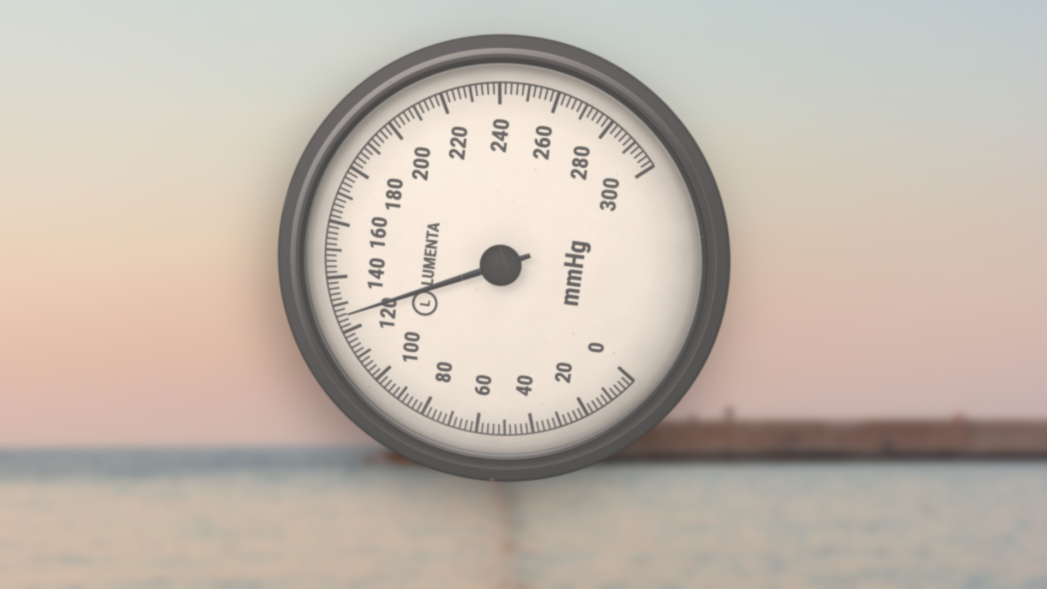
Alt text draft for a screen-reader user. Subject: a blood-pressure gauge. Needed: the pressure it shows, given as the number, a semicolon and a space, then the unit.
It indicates 126; mmHg
